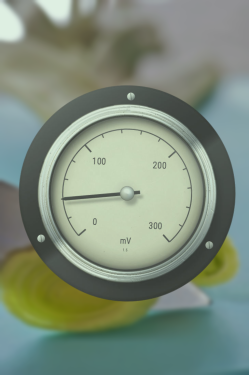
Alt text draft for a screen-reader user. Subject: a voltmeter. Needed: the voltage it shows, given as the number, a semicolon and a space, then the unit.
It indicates 40; mV
